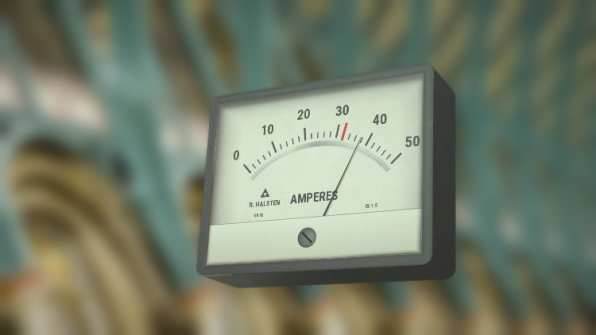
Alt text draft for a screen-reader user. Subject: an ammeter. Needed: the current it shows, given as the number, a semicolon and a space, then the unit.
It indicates 38; A
